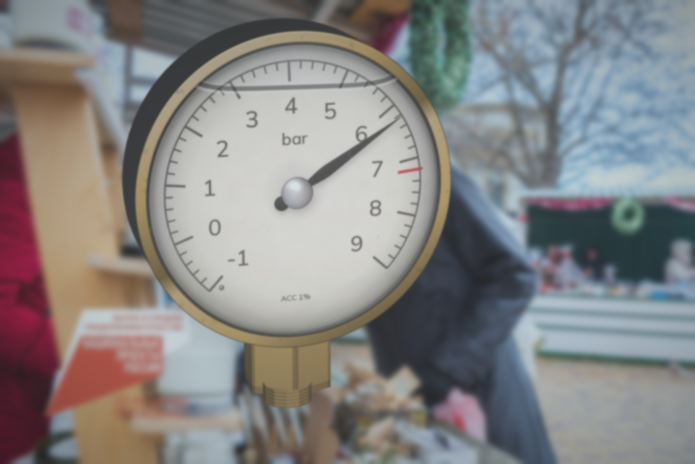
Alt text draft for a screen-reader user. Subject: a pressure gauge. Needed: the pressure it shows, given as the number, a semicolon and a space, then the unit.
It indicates 6.2; bar
